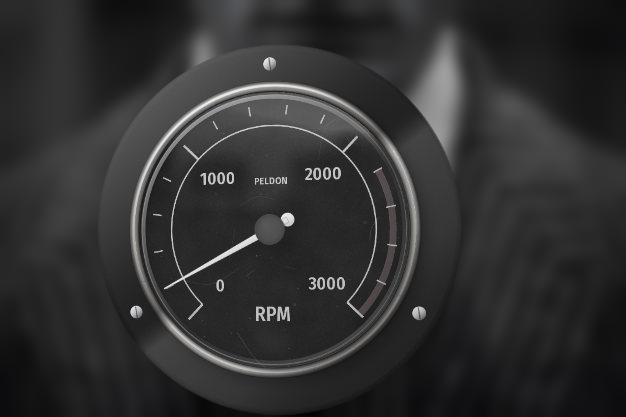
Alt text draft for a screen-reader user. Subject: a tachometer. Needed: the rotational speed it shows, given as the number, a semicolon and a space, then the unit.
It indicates 200; rpm
